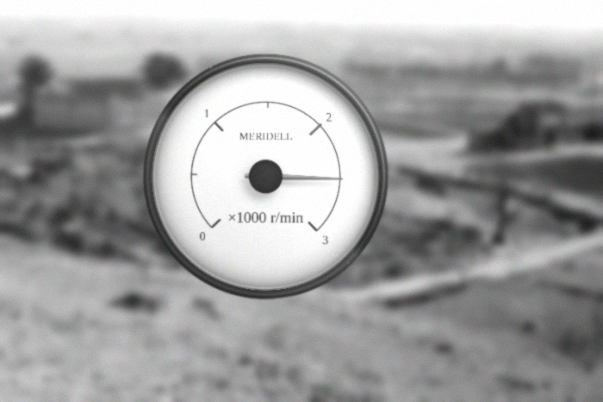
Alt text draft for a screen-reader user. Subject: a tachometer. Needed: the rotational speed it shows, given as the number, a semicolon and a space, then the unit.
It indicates 2500; rpm
